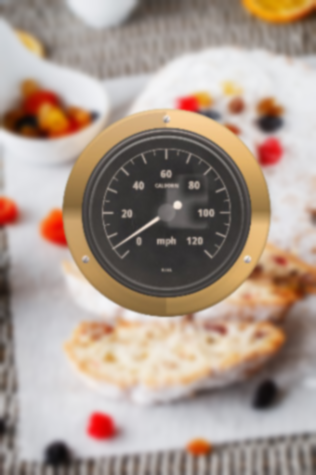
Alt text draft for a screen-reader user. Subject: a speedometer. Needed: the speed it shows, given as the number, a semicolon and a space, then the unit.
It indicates 5; mph
